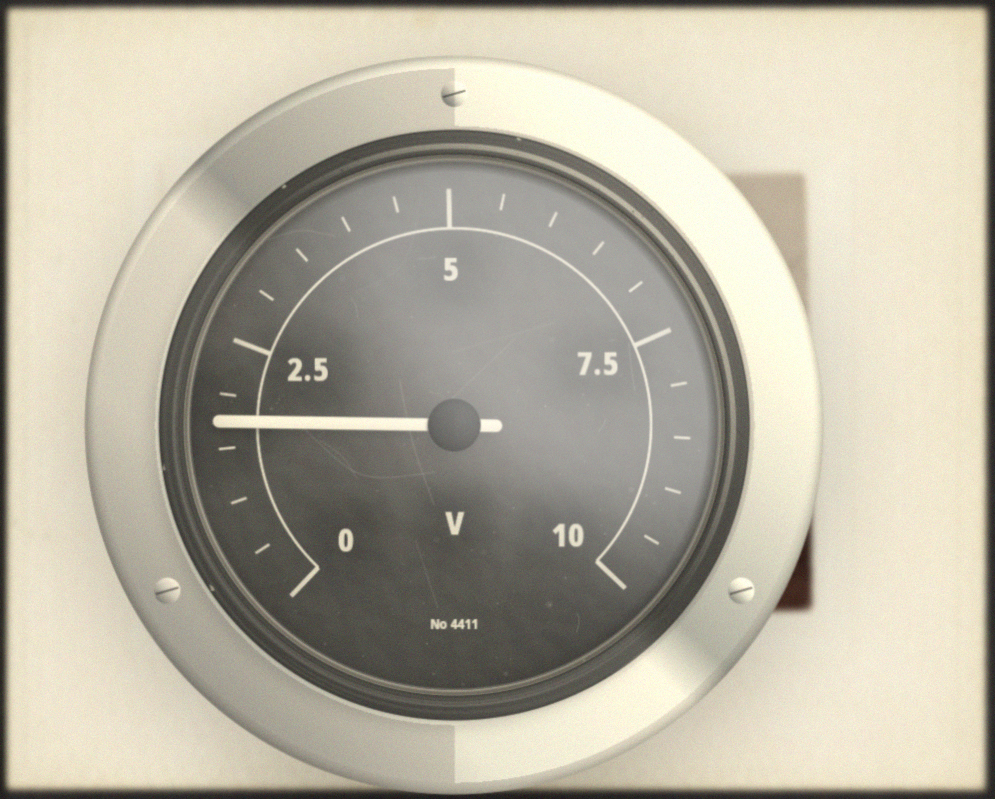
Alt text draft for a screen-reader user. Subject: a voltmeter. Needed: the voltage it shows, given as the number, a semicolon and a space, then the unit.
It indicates 1.75; V
